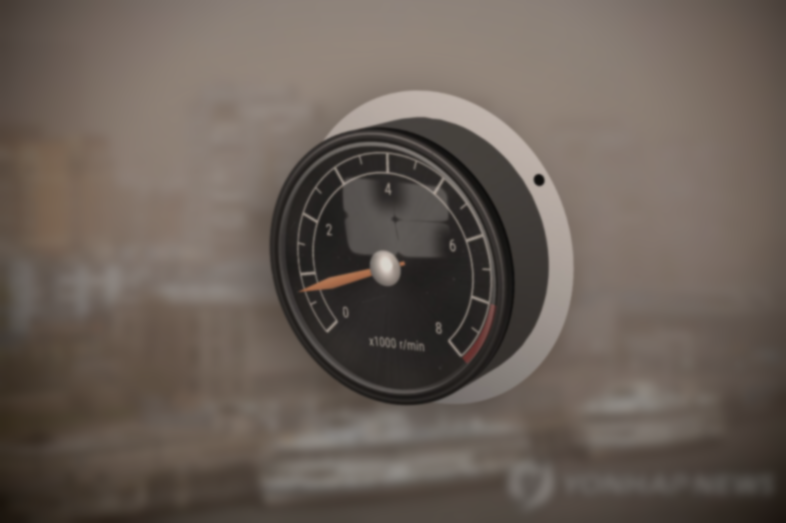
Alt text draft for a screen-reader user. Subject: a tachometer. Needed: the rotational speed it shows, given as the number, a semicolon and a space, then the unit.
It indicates 750; rpm
